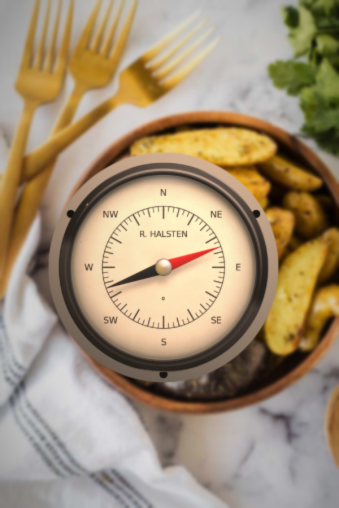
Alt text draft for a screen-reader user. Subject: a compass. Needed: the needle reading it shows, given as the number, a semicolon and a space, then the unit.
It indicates 70; °
